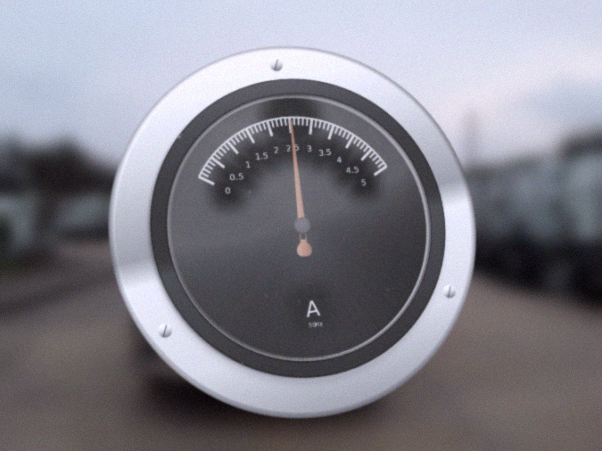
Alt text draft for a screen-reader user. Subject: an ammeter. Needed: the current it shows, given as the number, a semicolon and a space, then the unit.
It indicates 2.5; A
